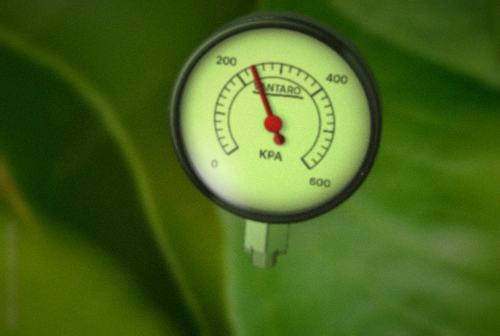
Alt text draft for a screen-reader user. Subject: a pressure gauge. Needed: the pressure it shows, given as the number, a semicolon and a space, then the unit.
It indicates 240; kPa
